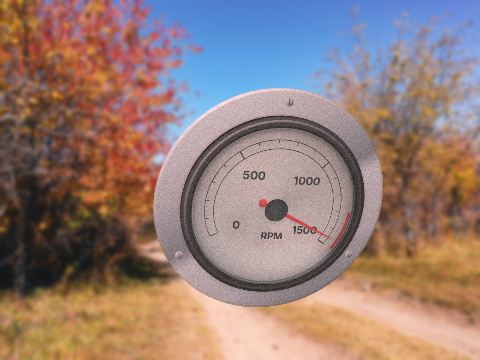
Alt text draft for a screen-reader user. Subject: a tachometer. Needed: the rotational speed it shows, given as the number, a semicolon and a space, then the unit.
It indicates 1450; rpm
